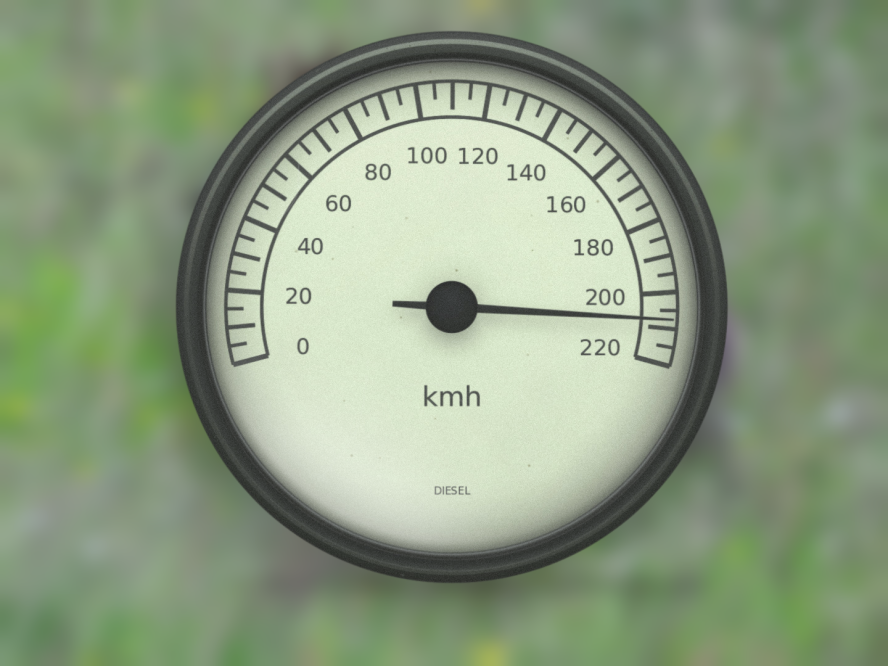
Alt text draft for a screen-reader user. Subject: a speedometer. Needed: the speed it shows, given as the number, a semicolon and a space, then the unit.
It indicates 207.5; km/h
